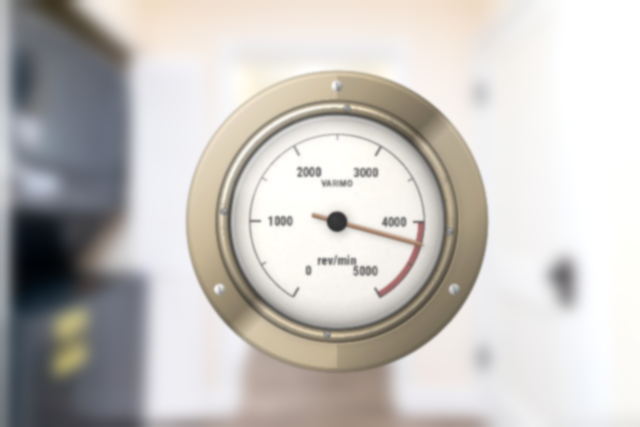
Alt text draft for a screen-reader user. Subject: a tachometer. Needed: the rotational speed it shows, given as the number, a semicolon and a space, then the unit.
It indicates 4250; rpm
